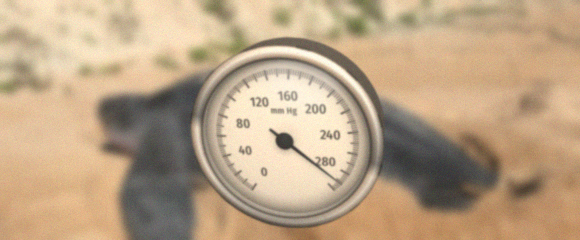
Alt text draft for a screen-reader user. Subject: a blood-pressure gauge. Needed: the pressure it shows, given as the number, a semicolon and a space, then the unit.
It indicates 290; mmHg
